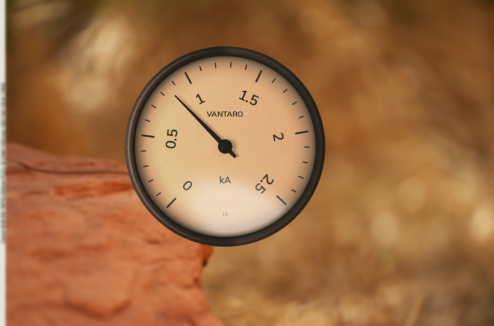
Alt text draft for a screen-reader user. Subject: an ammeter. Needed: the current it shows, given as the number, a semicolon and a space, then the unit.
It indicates 0.85; kA
